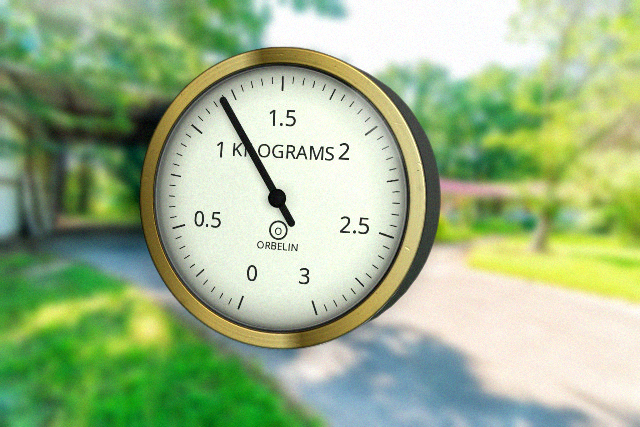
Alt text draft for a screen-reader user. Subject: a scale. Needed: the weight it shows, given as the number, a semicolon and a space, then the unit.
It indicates 1.2; kg
